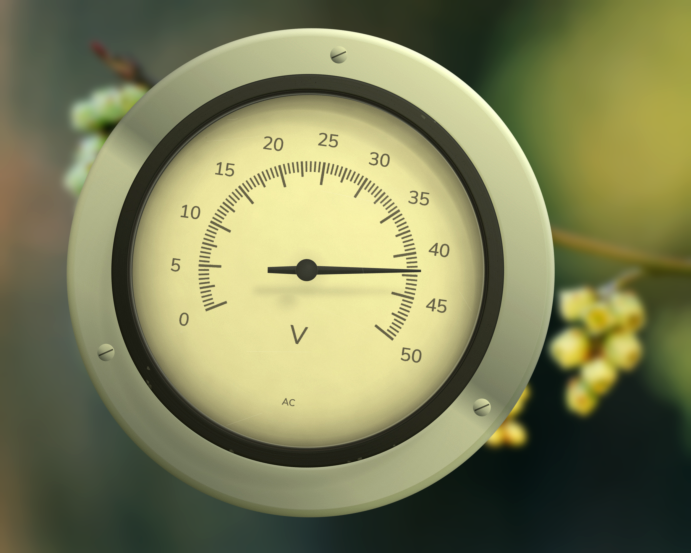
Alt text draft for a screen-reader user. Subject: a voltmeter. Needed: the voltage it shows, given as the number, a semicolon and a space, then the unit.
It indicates 42; V
